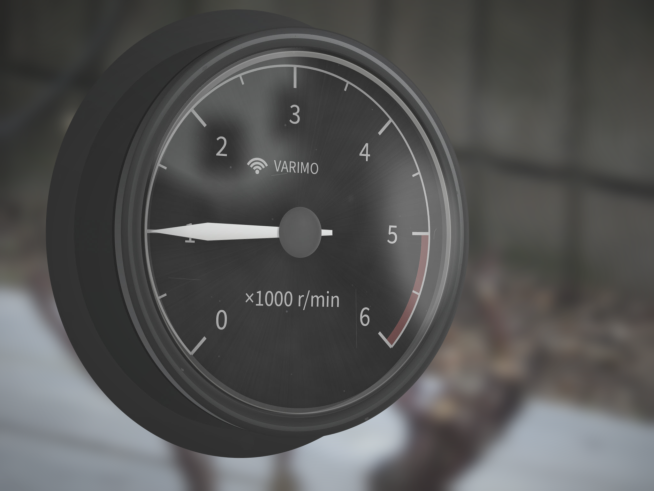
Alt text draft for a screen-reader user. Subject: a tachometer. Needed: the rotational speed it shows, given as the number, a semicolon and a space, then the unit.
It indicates 1000; rpm
